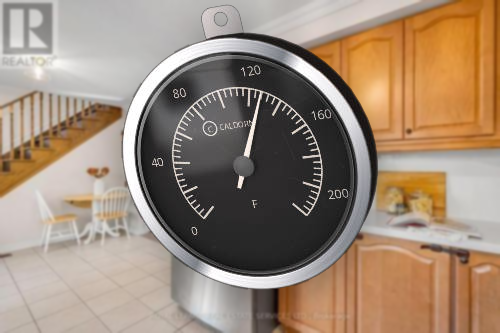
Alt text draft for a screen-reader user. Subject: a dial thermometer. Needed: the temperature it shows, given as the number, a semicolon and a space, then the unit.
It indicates 128; °F
